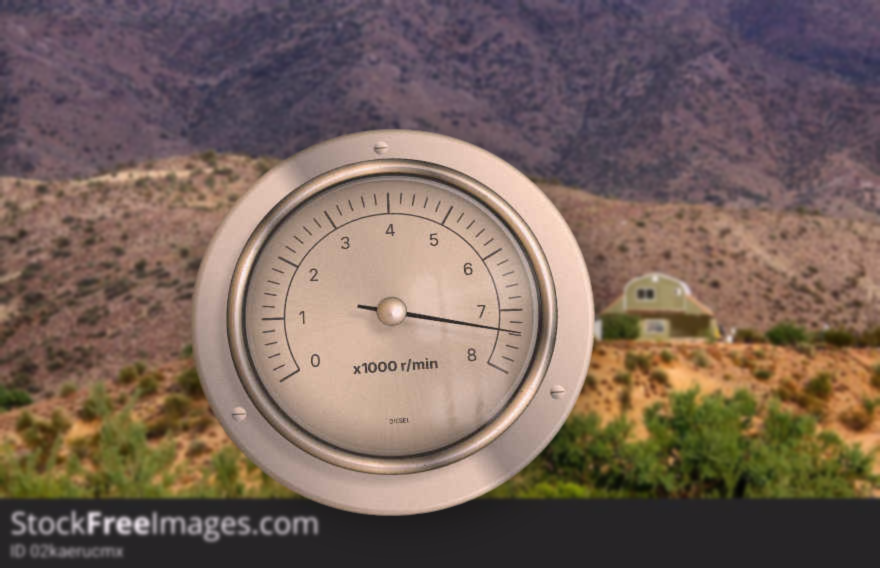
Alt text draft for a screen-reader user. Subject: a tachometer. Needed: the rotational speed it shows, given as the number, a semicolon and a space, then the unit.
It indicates 7400; rpm
